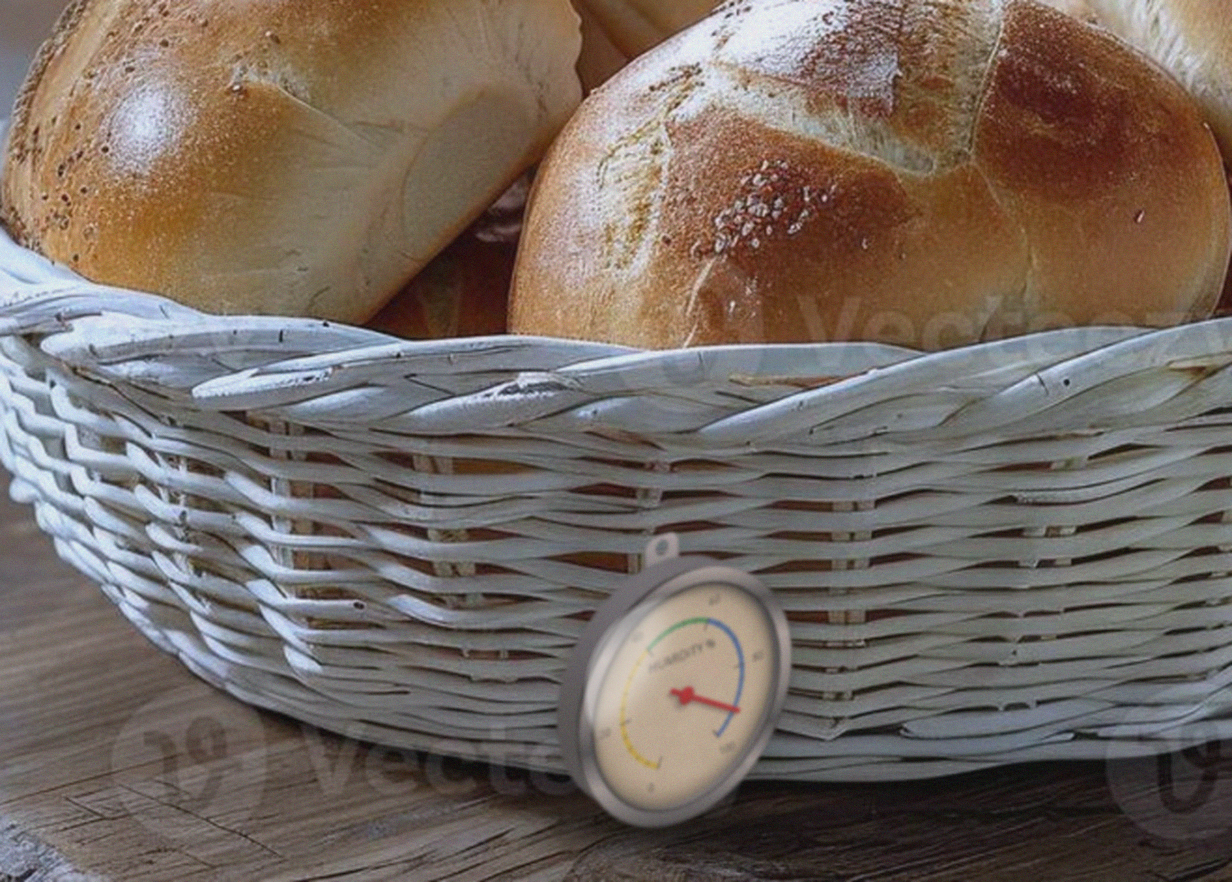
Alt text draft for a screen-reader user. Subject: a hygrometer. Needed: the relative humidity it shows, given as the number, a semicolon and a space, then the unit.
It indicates 92; %
